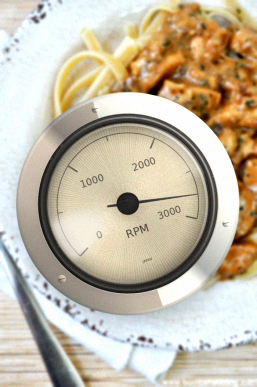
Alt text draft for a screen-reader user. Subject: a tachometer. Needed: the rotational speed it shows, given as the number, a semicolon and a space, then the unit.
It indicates 2750; rpm
